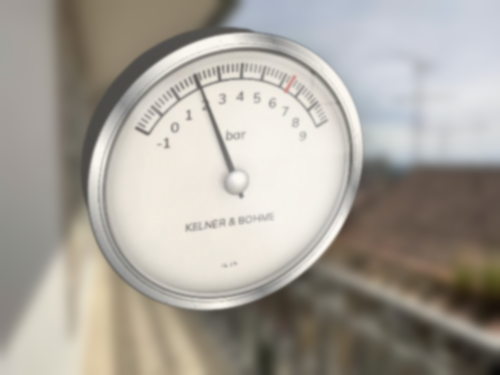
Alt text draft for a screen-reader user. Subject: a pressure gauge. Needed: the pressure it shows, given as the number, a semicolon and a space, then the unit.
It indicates 2; bar
